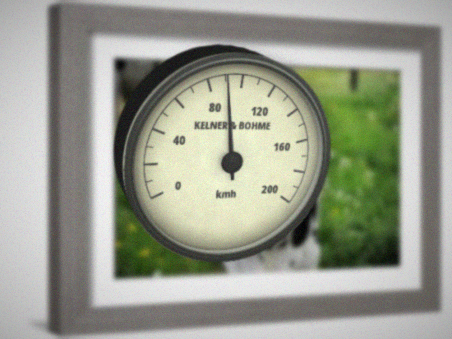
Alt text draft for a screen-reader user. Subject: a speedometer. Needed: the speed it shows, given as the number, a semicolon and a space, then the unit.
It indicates 90; km/h
